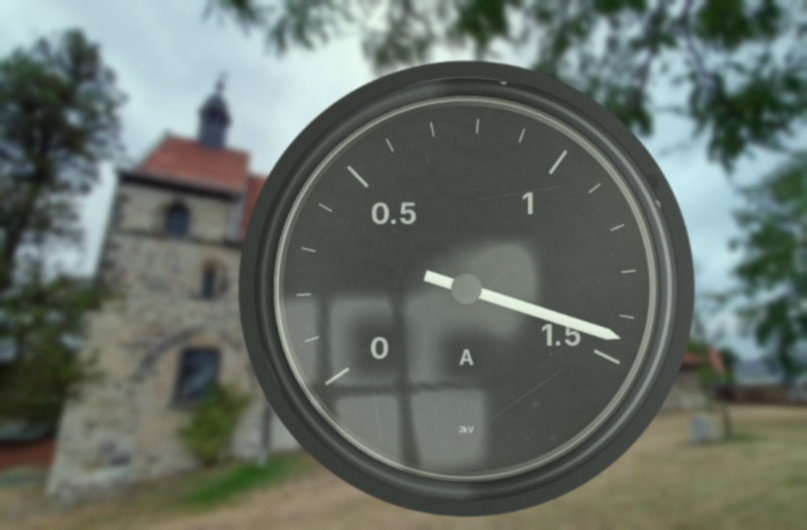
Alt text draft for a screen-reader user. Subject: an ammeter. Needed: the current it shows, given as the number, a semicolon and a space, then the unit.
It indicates 1.45; A
